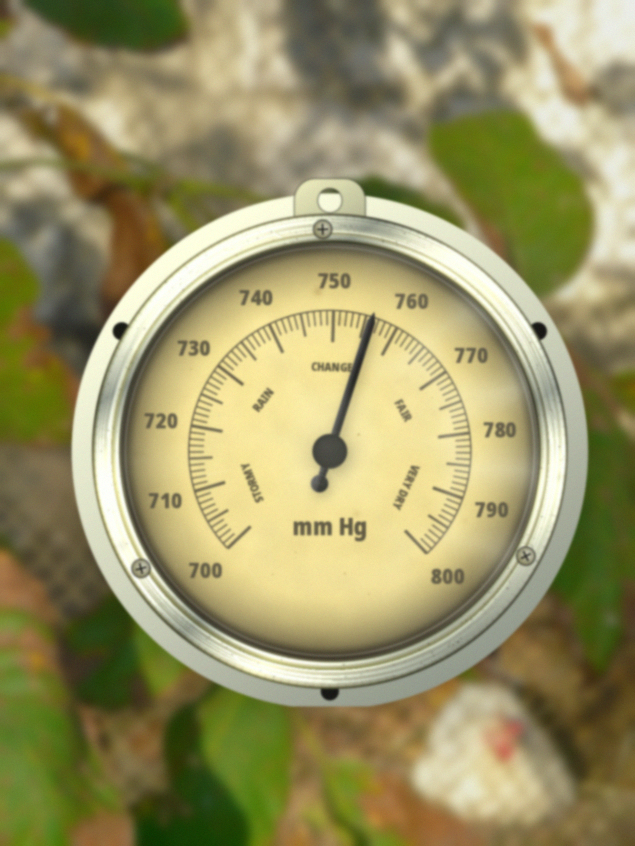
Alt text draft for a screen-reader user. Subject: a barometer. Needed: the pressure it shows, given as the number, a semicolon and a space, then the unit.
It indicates 756; mmHg
